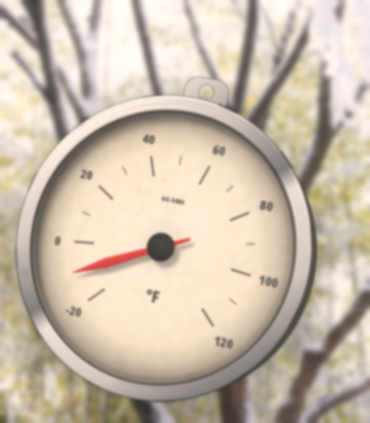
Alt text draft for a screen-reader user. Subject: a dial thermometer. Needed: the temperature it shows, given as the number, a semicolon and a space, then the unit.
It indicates -10; °F
